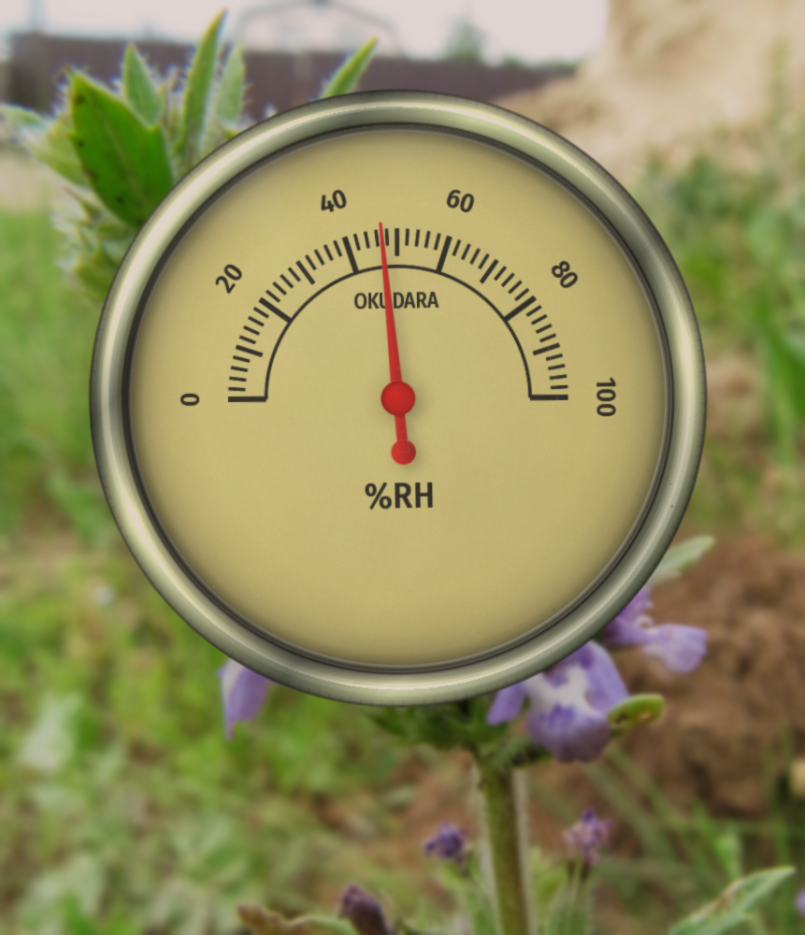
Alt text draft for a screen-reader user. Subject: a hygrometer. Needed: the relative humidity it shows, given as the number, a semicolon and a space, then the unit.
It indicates 47; %
